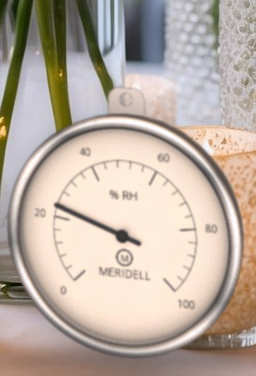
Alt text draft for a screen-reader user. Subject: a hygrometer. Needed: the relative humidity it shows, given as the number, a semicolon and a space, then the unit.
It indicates 24; %
